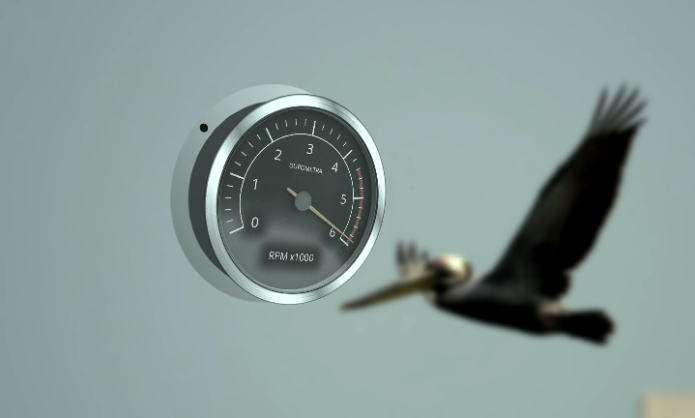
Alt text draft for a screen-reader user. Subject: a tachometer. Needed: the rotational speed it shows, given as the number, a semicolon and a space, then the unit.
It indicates 5900; rpm
